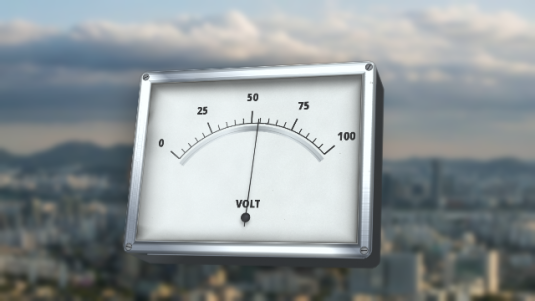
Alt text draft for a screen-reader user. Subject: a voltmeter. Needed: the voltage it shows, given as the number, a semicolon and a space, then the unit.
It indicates 55; V
